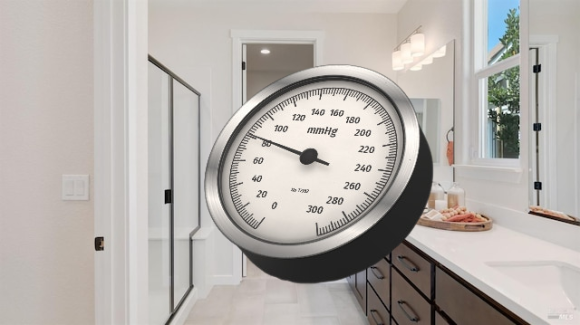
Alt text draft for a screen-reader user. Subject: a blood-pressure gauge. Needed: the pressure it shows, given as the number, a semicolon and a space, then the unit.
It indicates 80; mmHg
